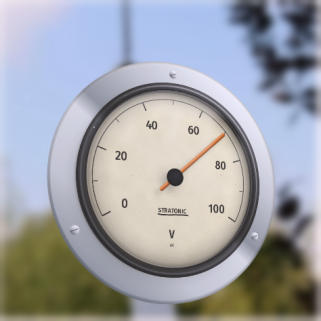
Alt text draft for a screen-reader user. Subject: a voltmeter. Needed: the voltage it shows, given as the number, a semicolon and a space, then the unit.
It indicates 70; V
